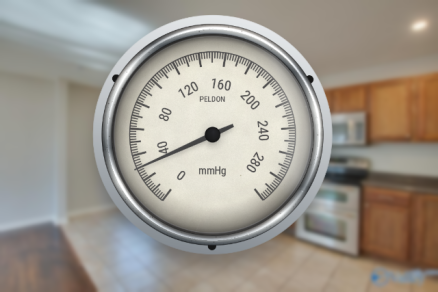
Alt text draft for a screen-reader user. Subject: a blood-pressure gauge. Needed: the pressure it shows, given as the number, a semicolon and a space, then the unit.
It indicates 30; mmHg
